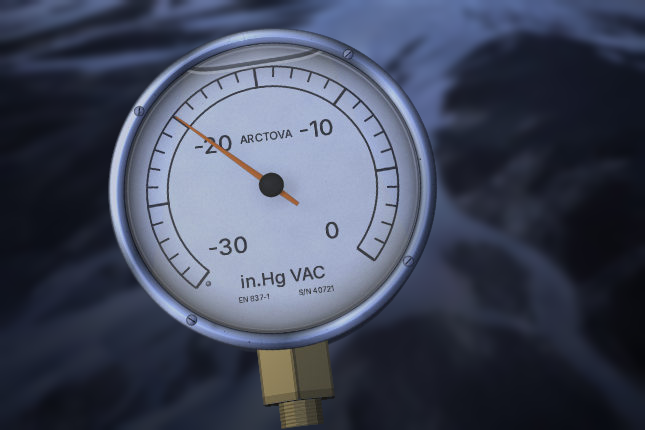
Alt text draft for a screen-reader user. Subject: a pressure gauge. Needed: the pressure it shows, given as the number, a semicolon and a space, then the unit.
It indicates -20; inHg
